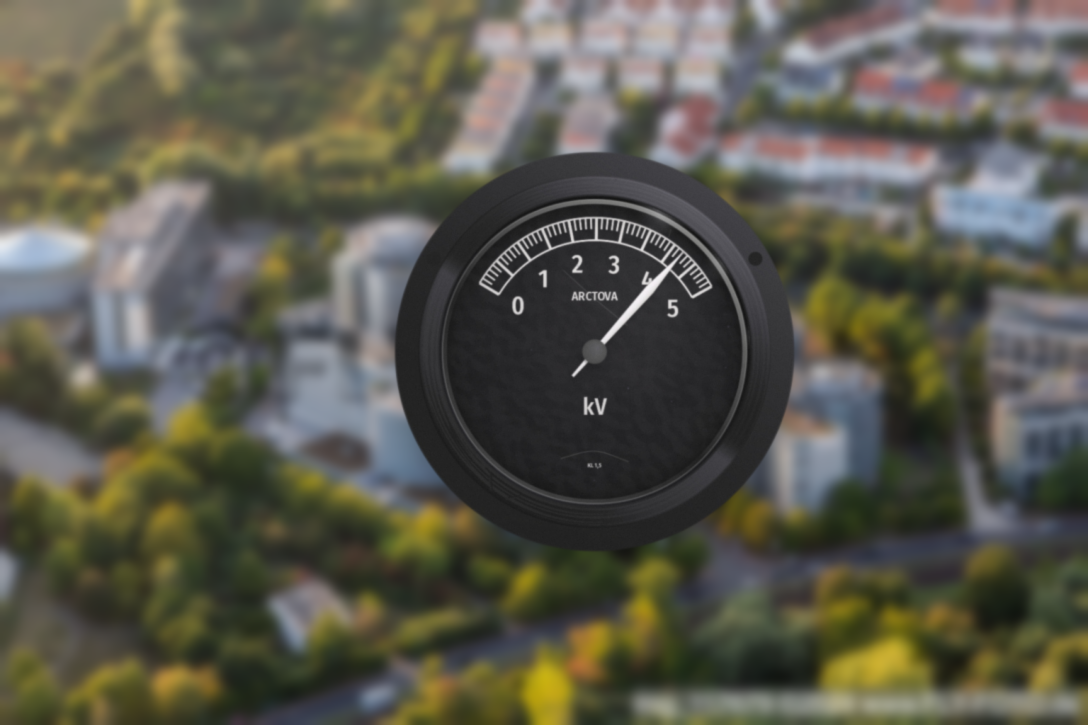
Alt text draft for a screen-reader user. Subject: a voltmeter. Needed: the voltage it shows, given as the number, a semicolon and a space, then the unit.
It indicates 4.2; kV
